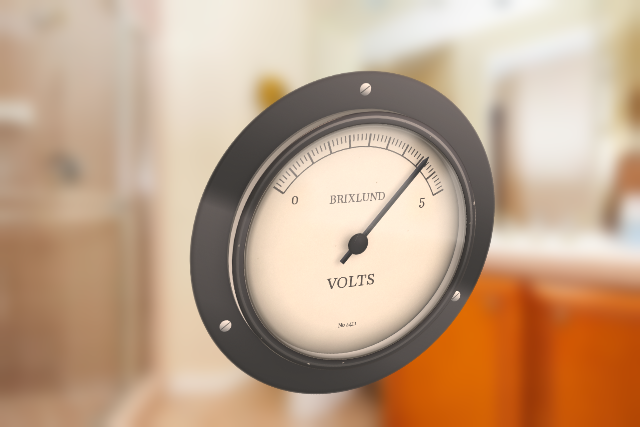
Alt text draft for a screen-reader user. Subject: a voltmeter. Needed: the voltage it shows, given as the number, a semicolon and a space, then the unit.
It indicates 4; V
